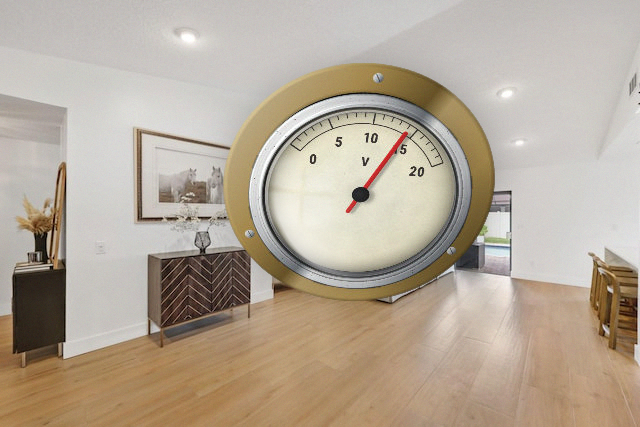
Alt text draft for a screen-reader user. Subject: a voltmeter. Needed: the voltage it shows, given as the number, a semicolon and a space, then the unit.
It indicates 14; V
